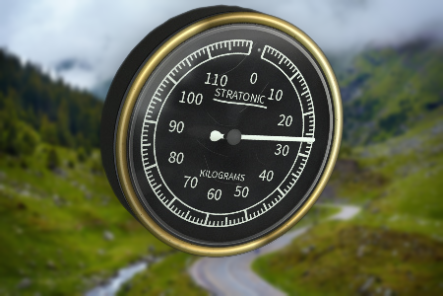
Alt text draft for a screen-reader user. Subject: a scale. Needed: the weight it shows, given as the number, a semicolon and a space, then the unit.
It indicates 26; kg
